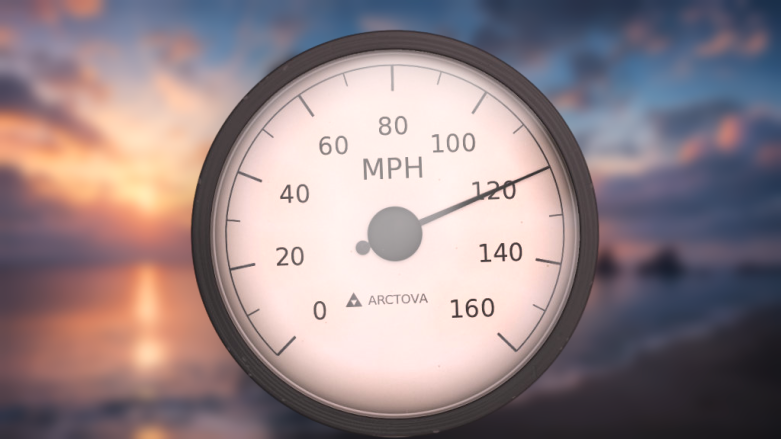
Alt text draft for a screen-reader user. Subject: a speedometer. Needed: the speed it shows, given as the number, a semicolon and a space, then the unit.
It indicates 120; mph
